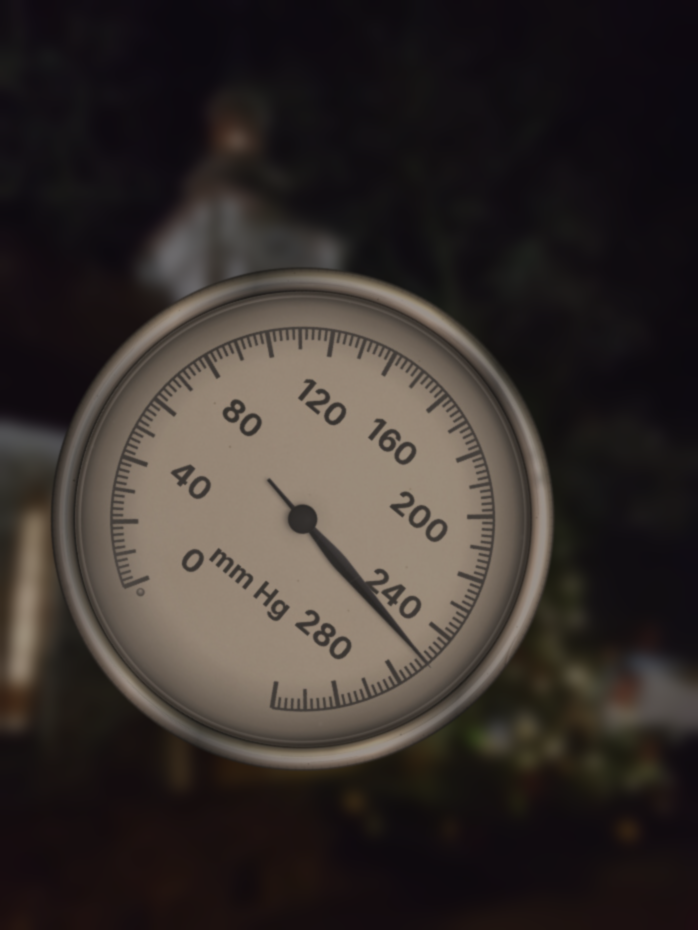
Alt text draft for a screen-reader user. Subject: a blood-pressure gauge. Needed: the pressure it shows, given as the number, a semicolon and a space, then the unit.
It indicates 250; mmHg
